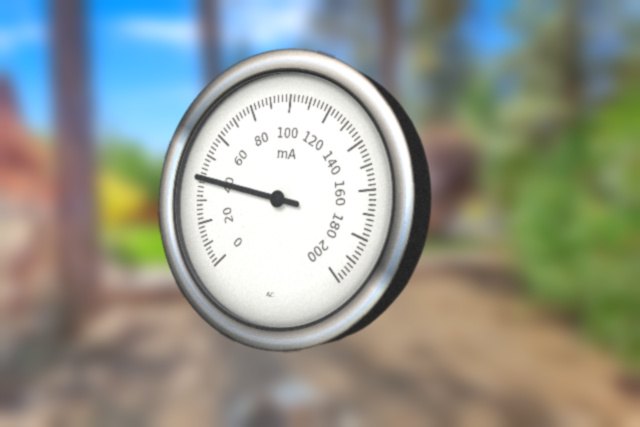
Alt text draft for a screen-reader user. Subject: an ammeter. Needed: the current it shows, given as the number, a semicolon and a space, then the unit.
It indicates 40; mA
